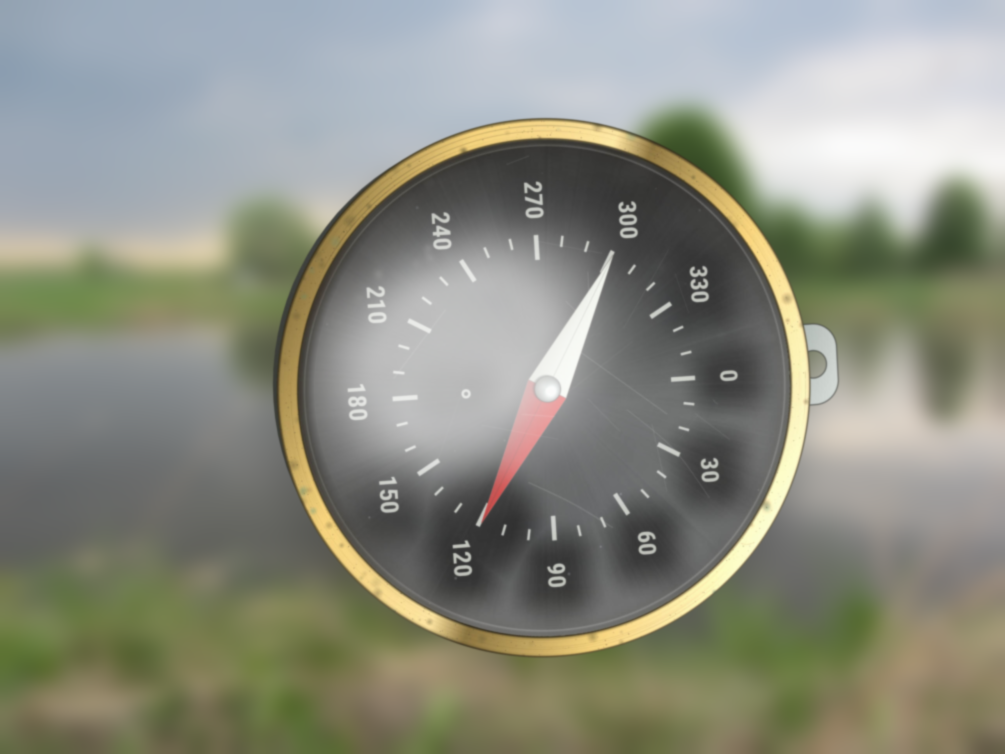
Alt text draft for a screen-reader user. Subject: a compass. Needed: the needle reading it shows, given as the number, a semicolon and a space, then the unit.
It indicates 120; °
